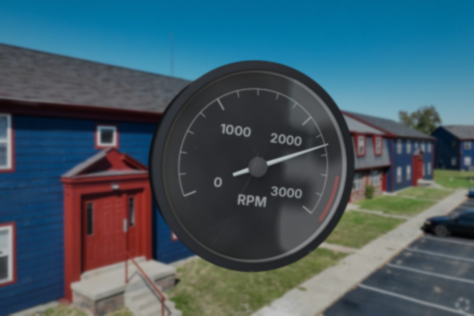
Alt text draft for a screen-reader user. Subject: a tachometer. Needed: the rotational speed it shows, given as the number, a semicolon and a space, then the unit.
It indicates 2300; rpm
